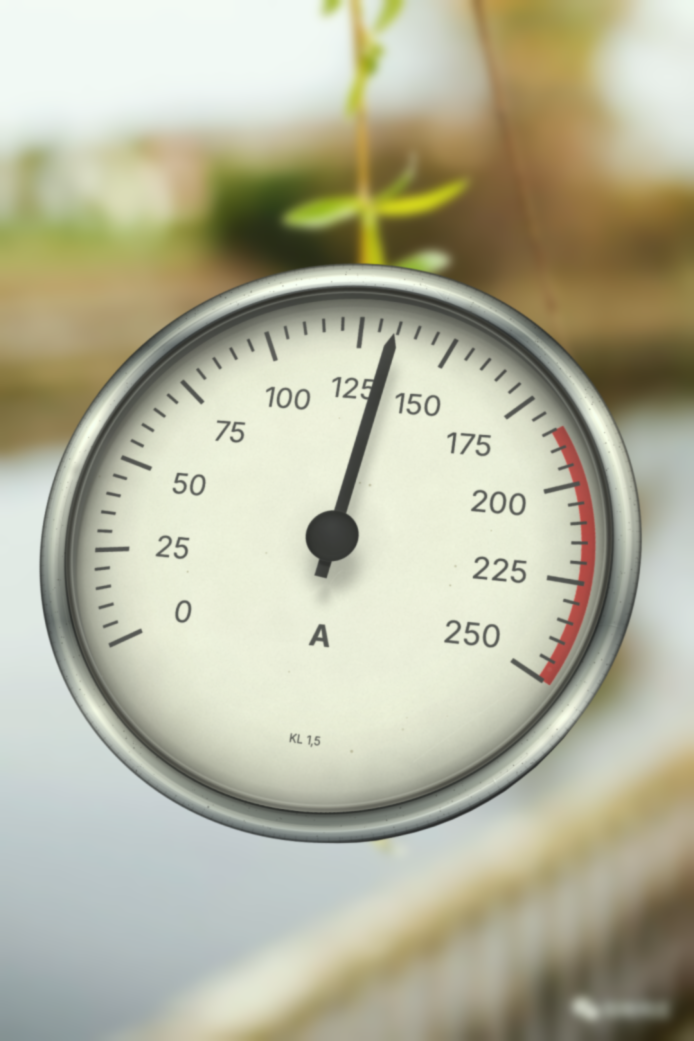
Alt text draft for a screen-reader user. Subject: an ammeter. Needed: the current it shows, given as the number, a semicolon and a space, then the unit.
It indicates 135; A
